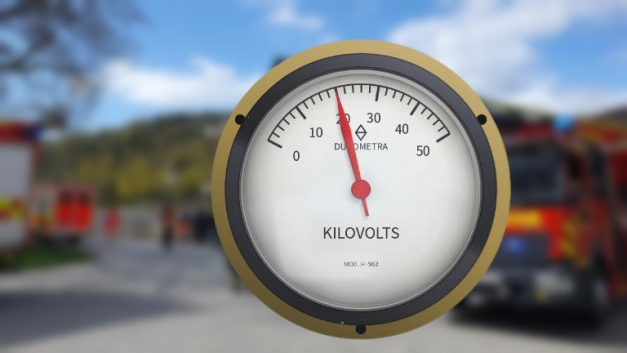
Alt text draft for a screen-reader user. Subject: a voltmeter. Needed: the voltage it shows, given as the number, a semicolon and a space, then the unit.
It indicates 20; kV
